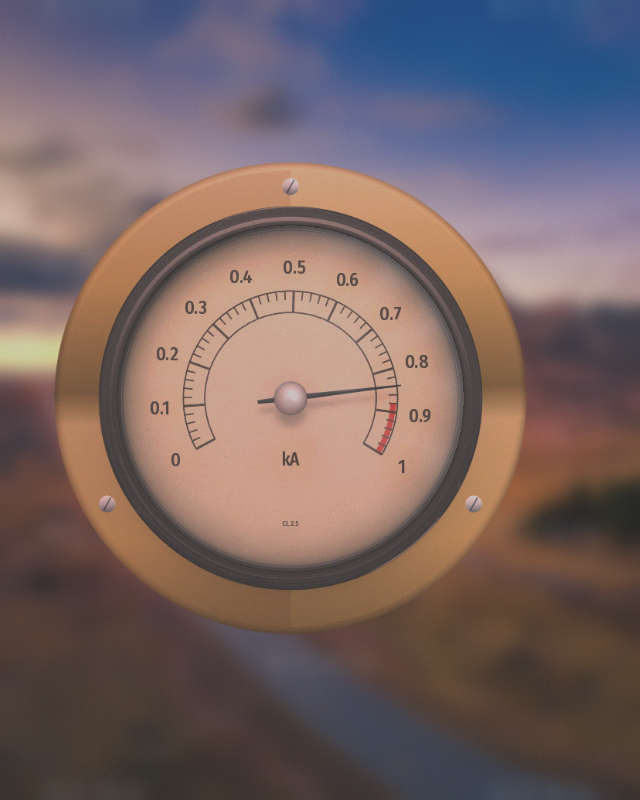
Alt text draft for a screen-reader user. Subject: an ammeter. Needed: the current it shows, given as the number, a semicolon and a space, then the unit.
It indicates 0.84; kA
